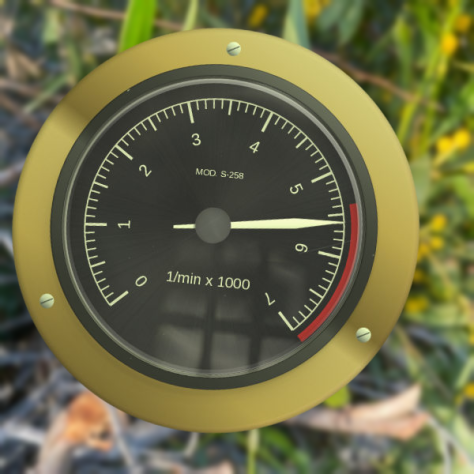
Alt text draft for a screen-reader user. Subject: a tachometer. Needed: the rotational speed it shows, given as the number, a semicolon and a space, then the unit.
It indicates 5600; rpm
